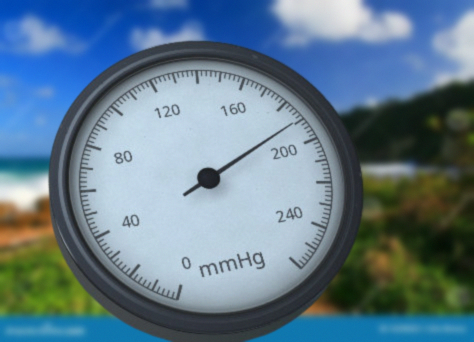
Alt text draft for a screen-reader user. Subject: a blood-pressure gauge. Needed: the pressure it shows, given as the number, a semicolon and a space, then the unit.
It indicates 190; mmHg
